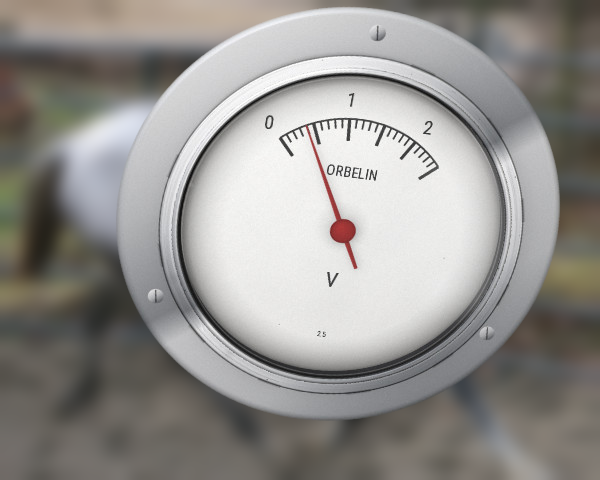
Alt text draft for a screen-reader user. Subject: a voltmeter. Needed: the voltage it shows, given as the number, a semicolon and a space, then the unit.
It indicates 0.4; V
